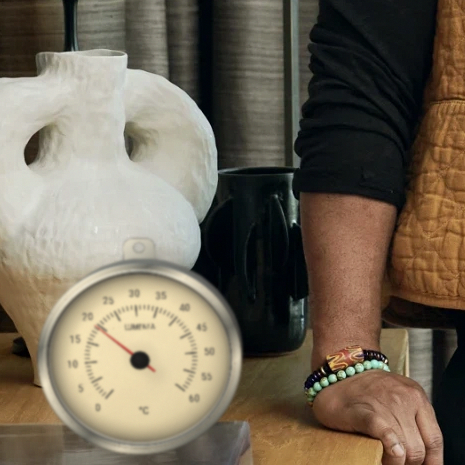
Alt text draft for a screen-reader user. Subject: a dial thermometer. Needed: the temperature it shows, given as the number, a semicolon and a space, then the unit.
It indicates 20; °C
